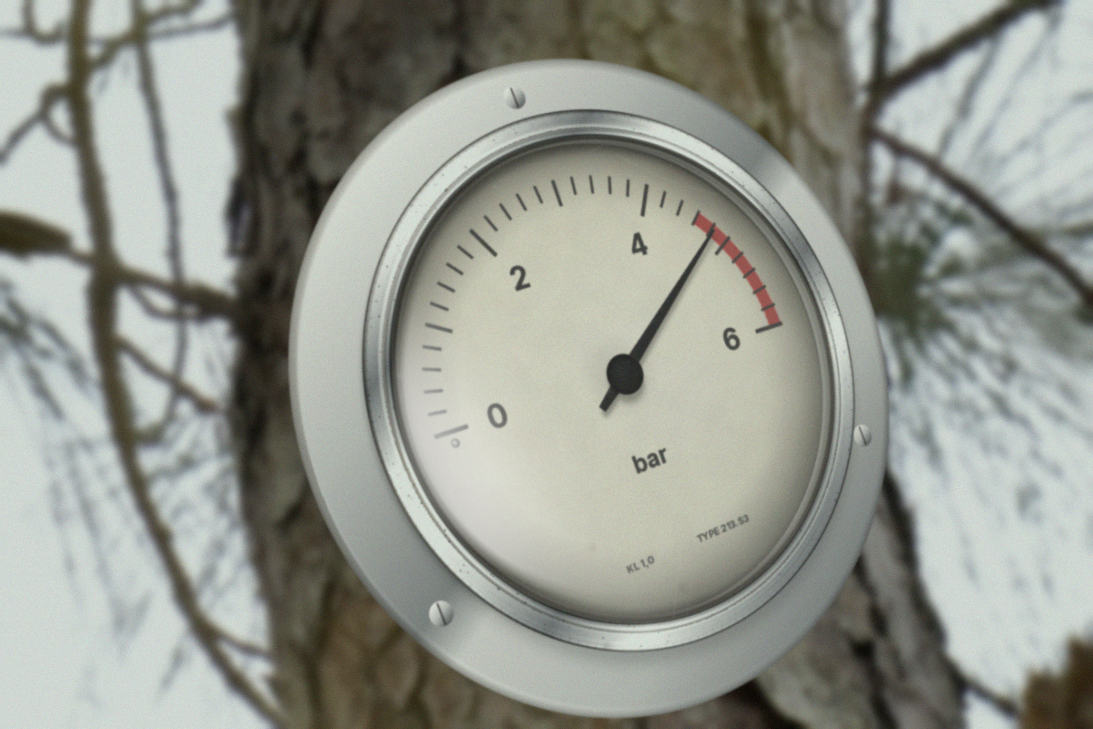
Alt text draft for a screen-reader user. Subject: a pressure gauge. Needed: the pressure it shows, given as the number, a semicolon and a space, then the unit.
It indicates 4.8; bar
